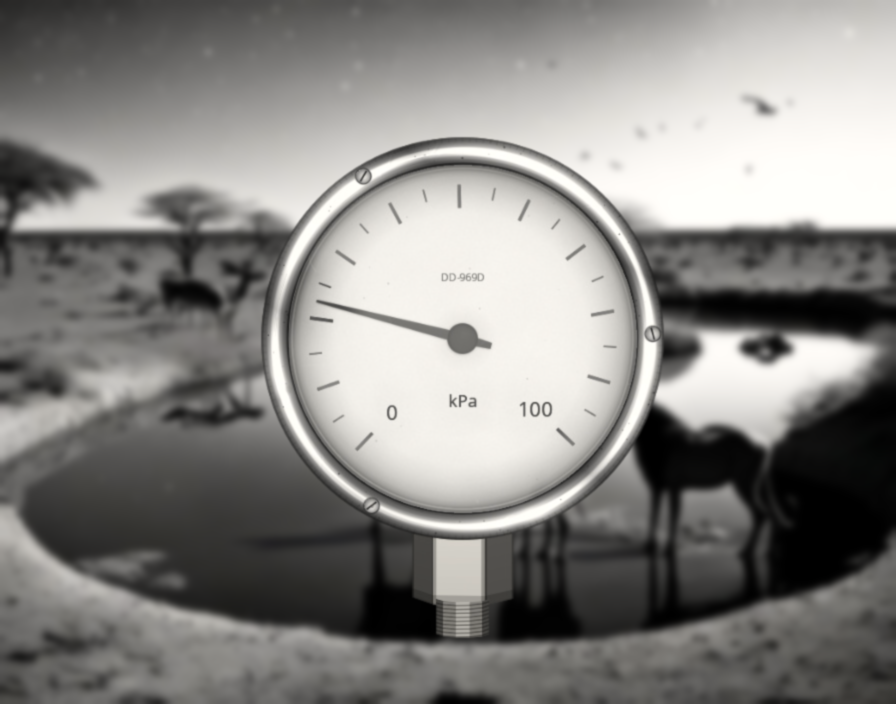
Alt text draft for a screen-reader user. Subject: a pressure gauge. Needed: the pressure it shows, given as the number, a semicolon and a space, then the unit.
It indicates 22.5; kPa
